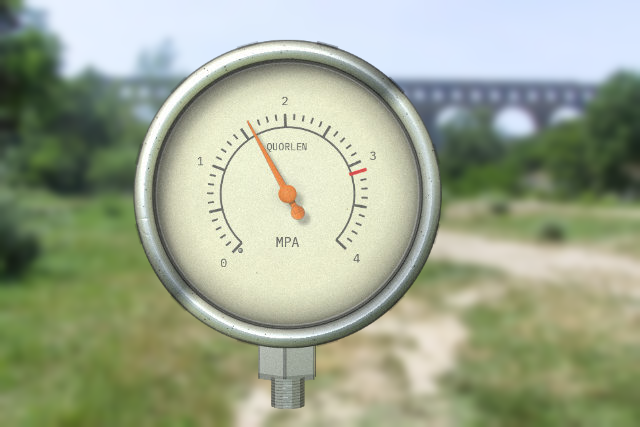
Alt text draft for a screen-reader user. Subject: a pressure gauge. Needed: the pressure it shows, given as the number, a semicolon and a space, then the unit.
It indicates 1.6; MPa
